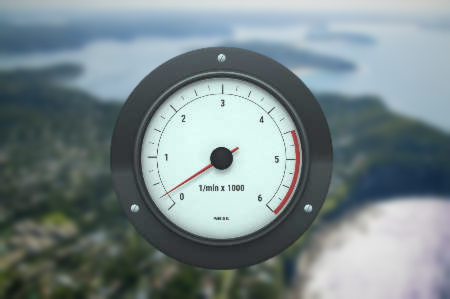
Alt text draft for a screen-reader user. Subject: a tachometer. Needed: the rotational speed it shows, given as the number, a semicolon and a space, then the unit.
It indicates 250; rpm
